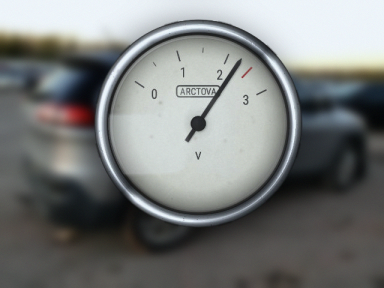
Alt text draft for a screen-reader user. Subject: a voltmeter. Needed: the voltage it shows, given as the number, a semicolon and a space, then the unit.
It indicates 2.25; V
